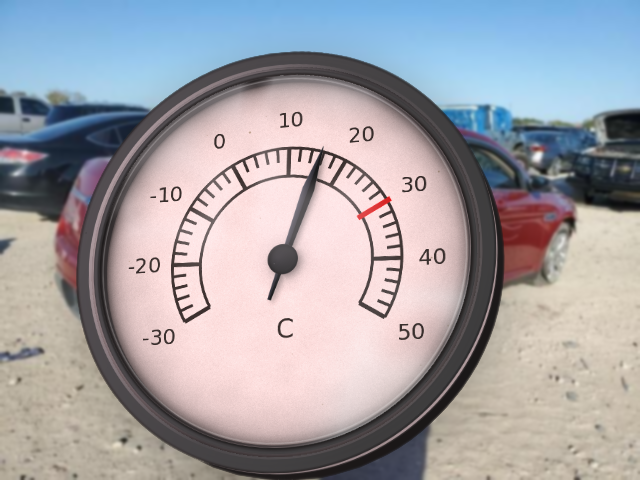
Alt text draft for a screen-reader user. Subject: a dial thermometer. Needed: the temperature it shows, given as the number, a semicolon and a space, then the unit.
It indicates 16; °C
